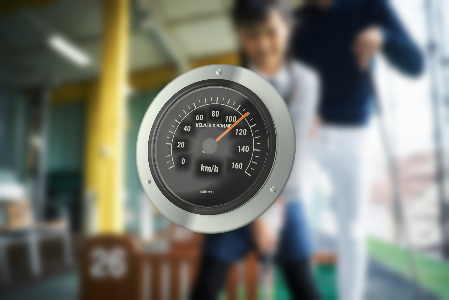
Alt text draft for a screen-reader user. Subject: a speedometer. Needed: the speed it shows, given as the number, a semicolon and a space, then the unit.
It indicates 110; km/h
